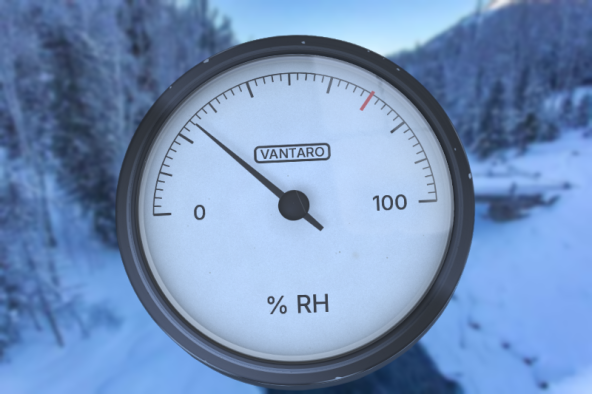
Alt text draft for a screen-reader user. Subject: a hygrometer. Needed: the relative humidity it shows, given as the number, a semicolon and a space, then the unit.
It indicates 24; %
